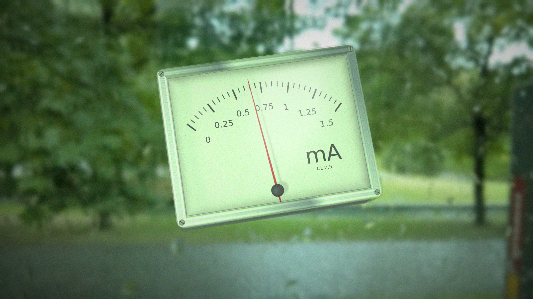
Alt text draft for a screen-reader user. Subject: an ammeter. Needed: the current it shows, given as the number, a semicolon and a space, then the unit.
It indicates 0.65; mA
